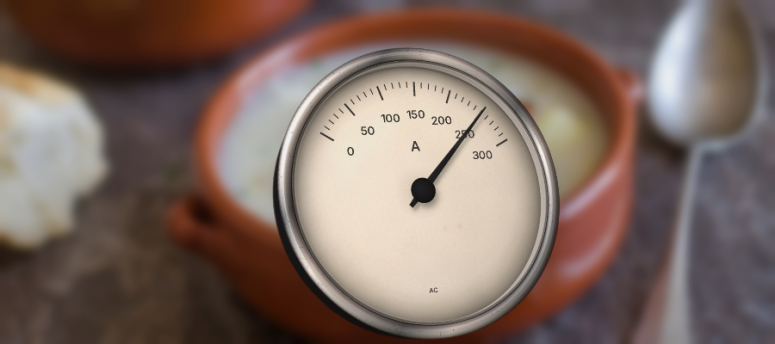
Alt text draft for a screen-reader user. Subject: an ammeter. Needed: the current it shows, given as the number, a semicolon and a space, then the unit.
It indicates 250; A
